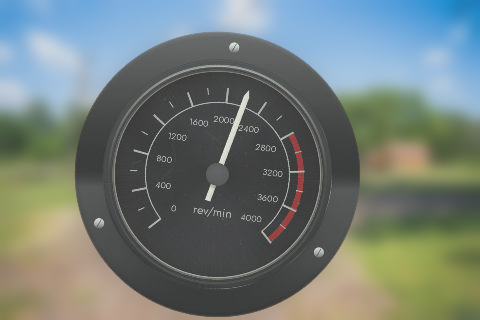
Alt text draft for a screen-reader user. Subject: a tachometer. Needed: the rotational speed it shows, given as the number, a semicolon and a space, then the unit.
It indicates 2200; rpm
